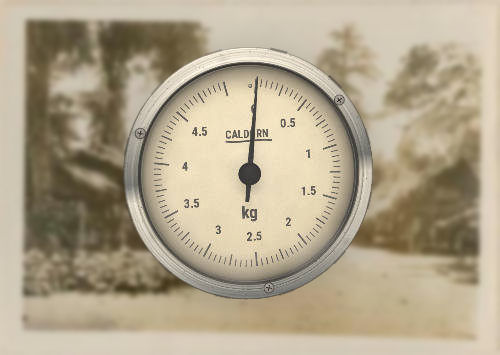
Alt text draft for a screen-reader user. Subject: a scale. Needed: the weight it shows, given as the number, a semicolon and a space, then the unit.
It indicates 0; kg
